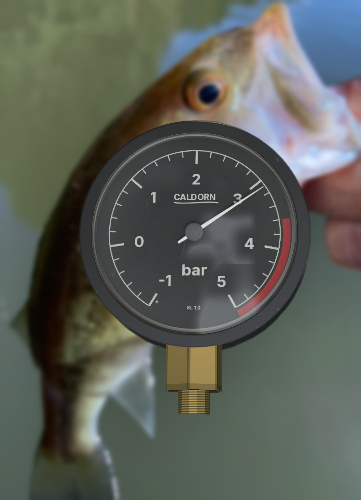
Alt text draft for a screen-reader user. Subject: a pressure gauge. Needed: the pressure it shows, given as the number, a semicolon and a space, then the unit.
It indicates 3.1; bar
